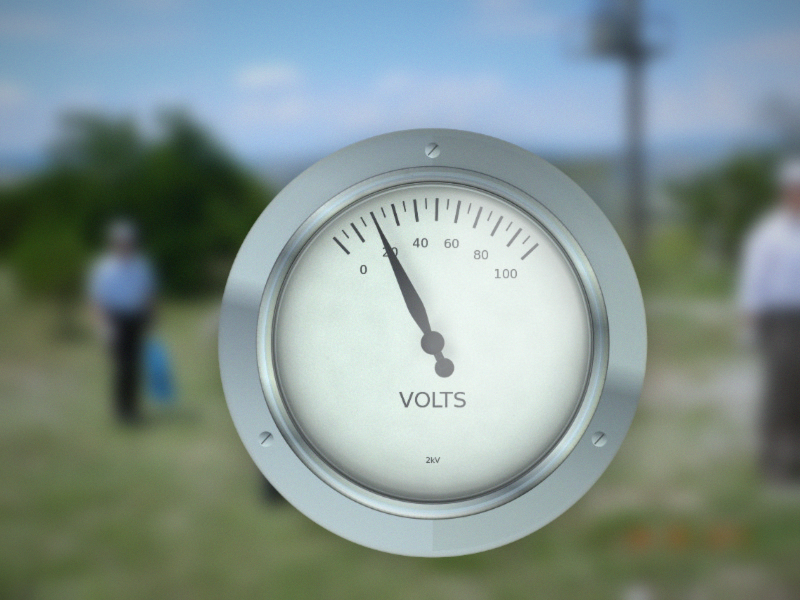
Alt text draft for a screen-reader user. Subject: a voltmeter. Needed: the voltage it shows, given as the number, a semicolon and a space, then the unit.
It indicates 20; V
